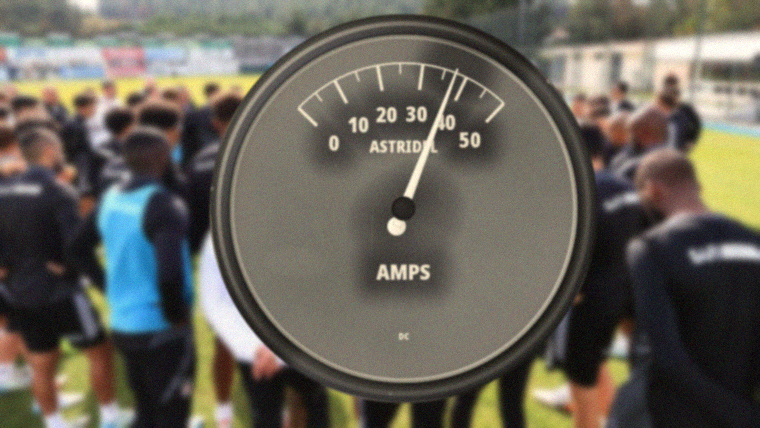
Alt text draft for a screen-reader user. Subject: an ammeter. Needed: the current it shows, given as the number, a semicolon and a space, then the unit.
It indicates 37.5; A
